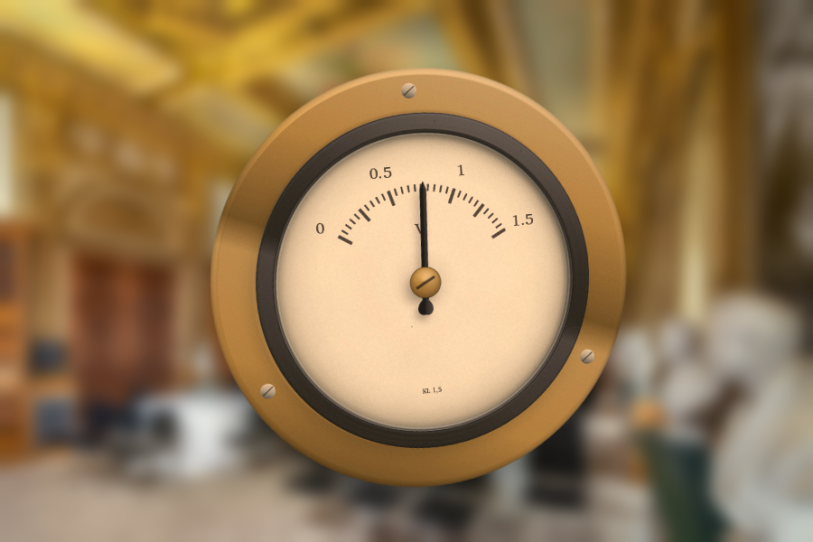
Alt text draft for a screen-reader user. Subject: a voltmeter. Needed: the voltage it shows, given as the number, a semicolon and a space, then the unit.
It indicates 0.75; V
